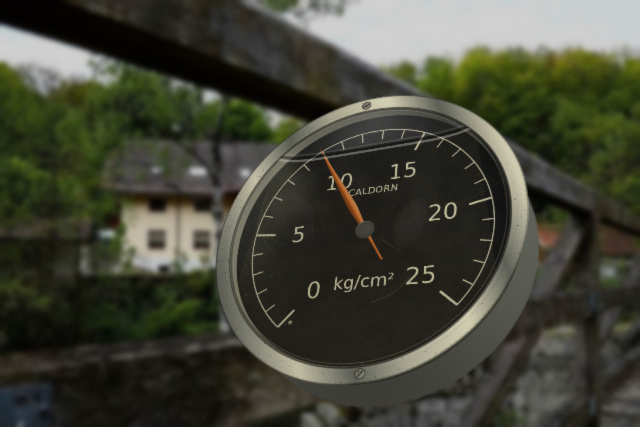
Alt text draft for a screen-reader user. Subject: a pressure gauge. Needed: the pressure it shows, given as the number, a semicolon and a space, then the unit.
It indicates 10; kg/cm²
